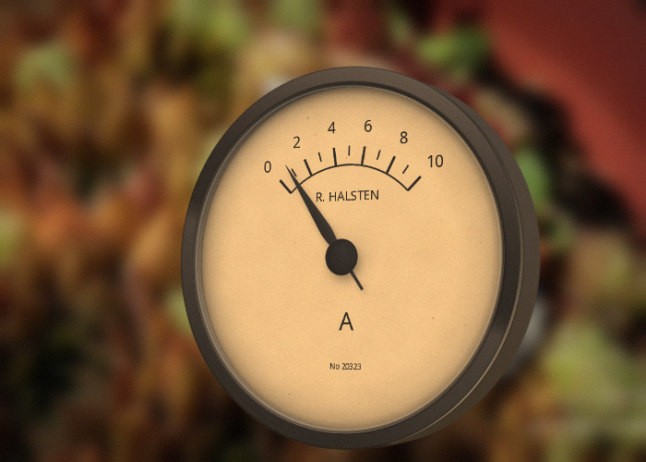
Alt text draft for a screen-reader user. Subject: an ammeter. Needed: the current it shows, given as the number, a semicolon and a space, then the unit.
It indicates 1; A
